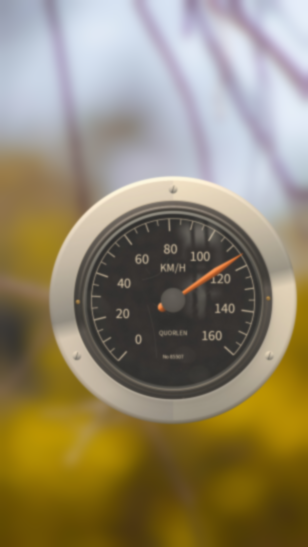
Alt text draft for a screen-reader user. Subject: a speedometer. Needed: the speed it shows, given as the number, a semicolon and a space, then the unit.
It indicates 115; km/h
